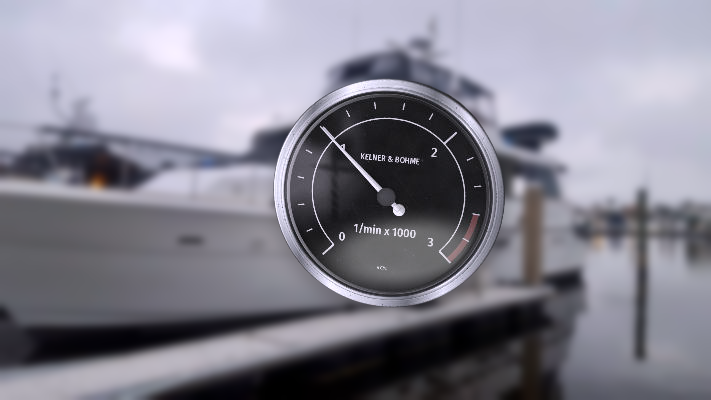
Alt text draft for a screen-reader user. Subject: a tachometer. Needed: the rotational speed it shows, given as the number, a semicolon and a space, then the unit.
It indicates 1000; rpm
